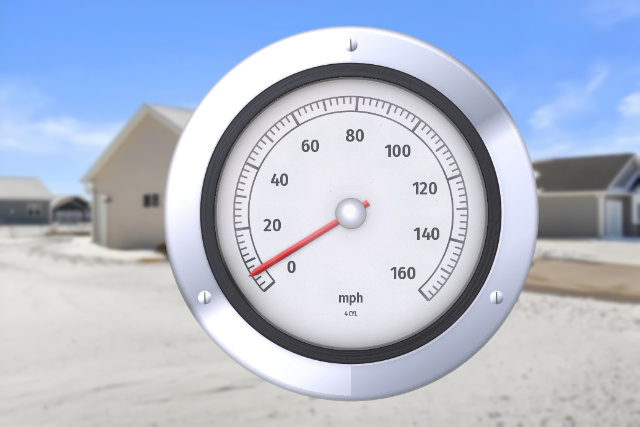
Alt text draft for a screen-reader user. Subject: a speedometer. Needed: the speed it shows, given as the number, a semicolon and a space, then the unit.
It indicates 6; mph
